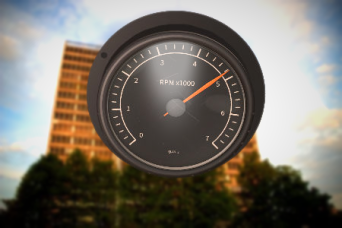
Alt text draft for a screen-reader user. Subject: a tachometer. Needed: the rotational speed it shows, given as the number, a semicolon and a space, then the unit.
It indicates 4800; rpm
